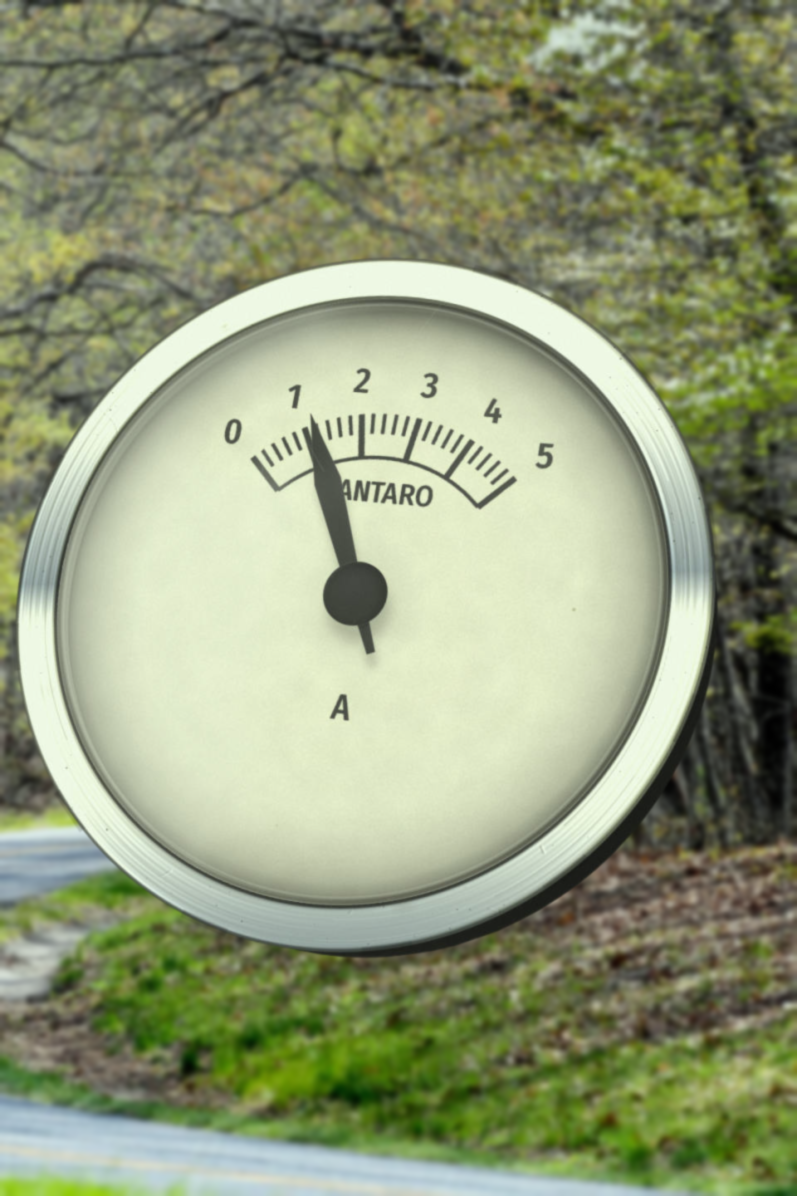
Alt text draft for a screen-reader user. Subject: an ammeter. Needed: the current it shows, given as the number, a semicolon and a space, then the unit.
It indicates 1.2; A
